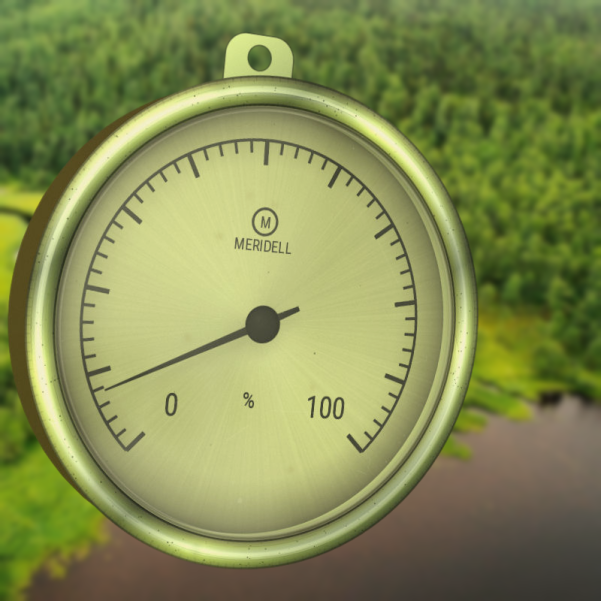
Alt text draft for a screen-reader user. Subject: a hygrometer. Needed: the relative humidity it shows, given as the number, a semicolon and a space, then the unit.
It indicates 8; %
